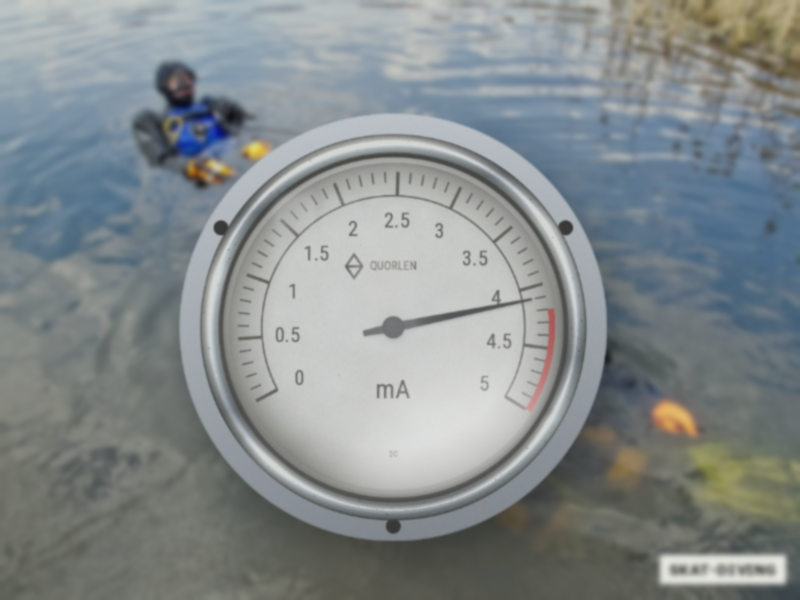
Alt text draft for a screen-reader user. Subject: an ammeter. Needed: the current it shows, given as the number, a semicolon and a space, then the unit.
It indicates 4.1; mA
